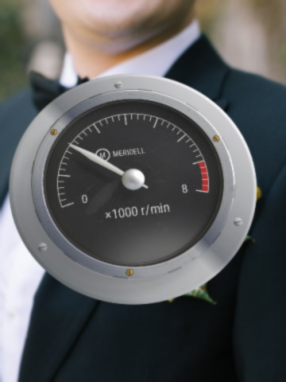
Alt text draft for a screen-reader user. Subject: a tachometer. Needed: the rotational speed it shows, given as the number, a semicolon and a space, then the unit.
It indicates 2000; rpm
